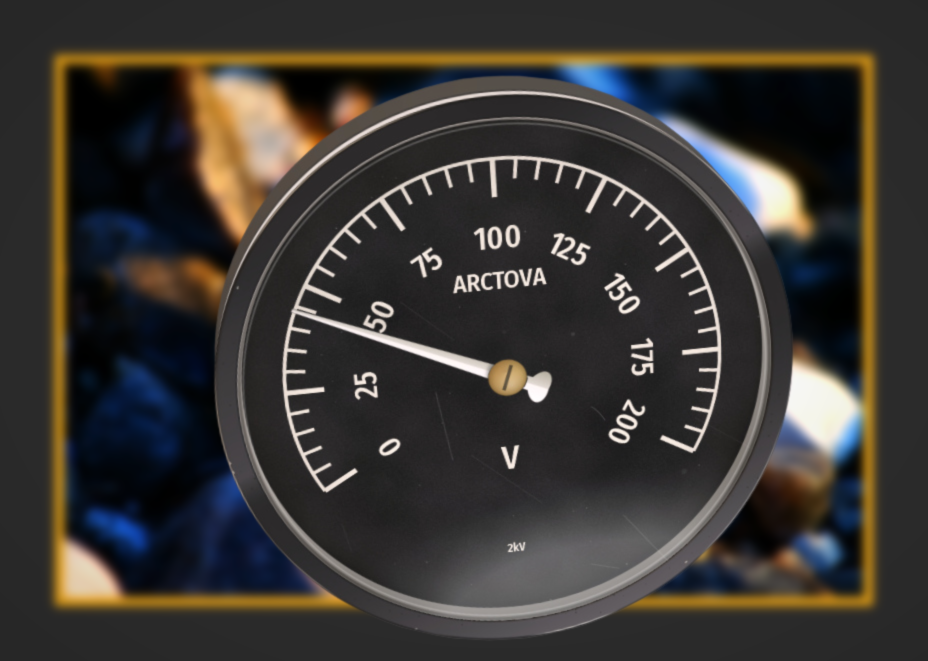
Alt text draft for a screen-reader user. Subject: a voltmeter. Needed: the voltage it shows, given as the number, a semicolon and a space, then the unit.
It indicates 45; V
